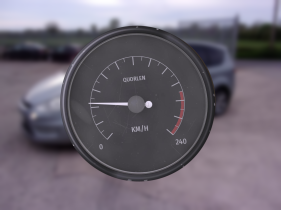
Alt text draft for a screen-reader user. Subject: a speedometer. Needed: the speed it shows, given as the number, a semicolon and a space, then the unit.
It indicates 45; km/h
